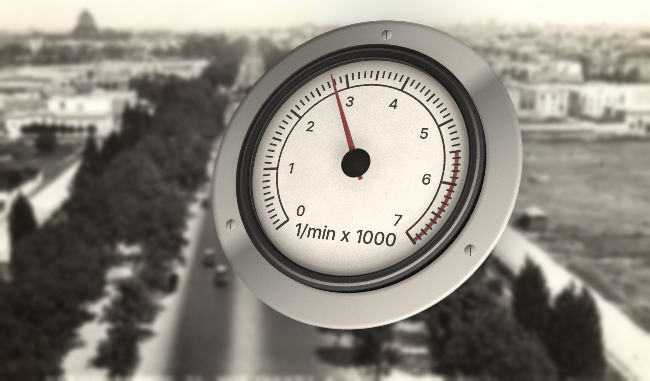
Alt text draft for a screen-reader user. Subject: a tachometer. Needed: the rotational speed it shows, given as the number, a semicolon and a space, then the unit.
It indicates 2800; rpm
